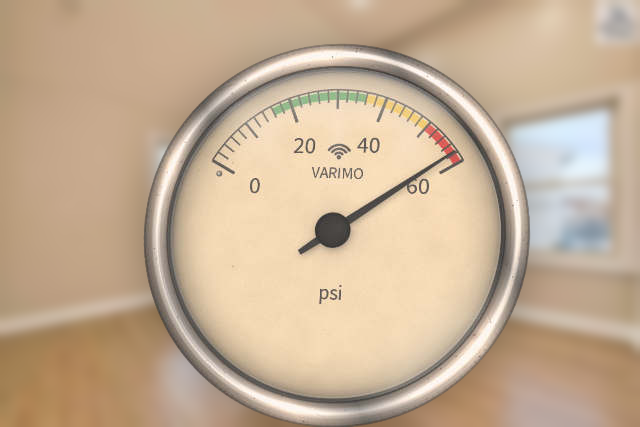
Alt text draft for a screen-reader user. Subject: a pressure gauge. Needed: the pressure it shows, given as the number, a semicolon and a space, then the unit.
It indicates 58; psi
